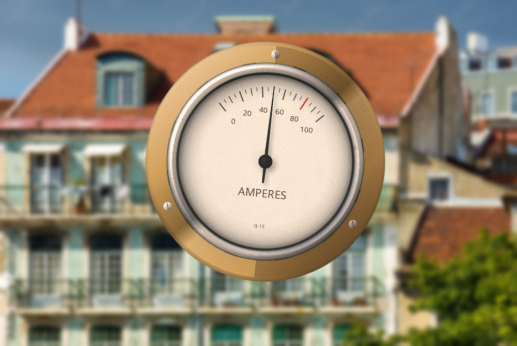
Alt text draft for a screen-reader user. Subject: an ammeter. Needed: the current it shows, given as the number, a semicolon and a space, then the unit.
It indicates 50; A
